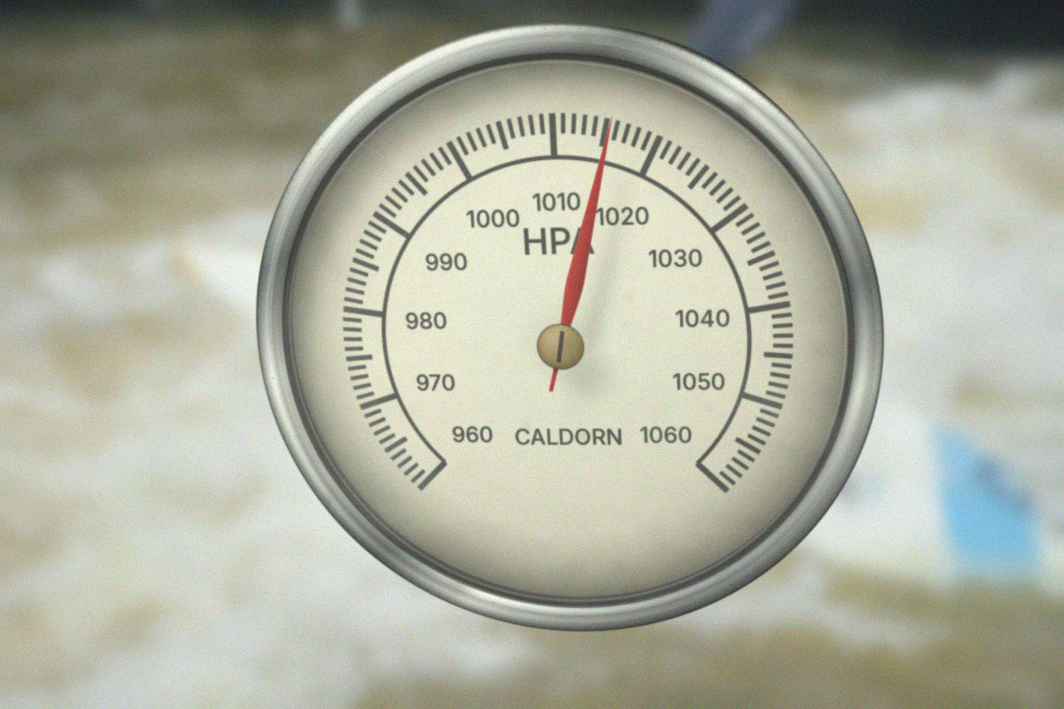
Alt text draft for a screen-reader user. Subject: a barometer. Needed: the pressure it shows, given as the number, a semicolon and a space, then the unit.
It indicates 1015.5; hPa
